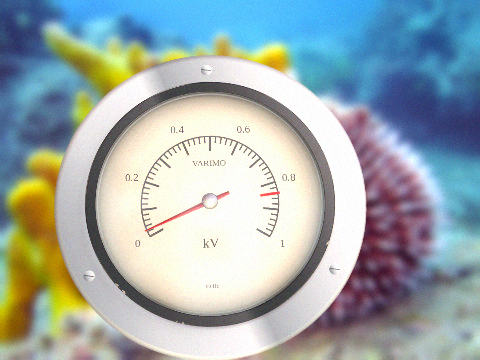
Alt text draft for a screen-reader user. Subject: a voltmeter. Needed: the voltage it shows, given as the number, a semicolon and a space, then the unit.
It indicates 0.02; kV
